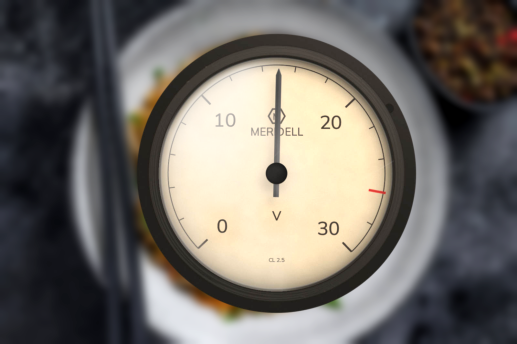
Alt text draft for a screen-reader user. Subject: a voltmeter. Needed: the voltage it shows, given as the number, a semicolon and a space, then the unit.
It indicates 15; V
